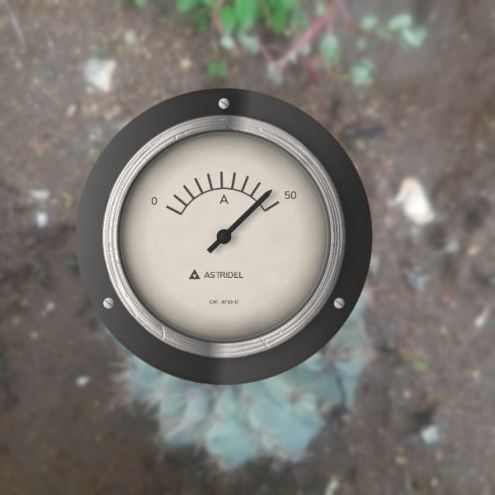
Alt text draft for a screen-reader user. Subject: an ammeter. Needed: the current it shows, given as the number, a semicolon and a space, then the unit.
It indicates 45; A
